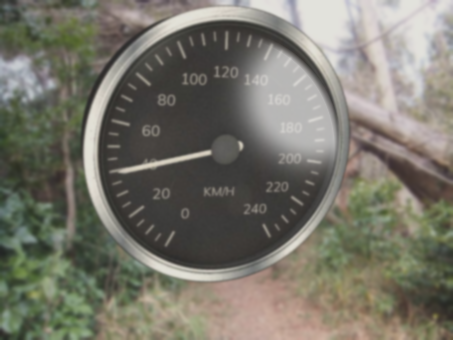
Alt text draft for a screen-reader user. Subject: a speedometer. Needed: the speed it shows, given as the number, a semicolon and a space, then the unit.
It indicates 40; km/h
